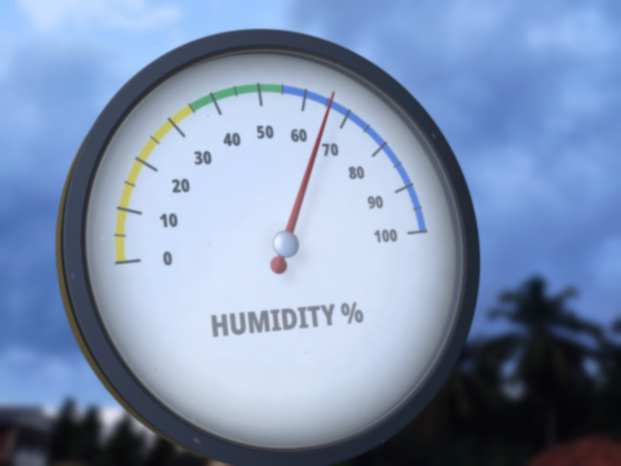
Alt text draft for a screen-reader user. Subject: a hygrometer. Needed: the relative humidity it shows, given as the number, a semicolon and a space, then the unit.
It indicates 65; %
